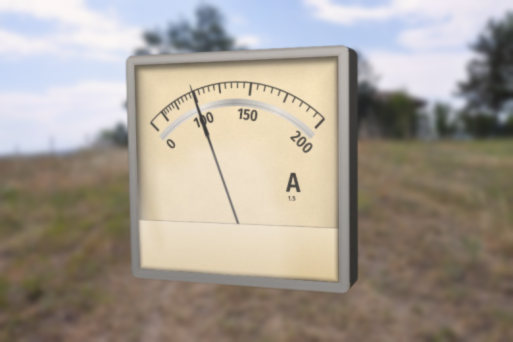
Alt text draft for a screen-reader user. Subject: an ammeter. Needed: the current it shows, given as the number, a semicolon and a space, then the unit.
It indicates 100; A
